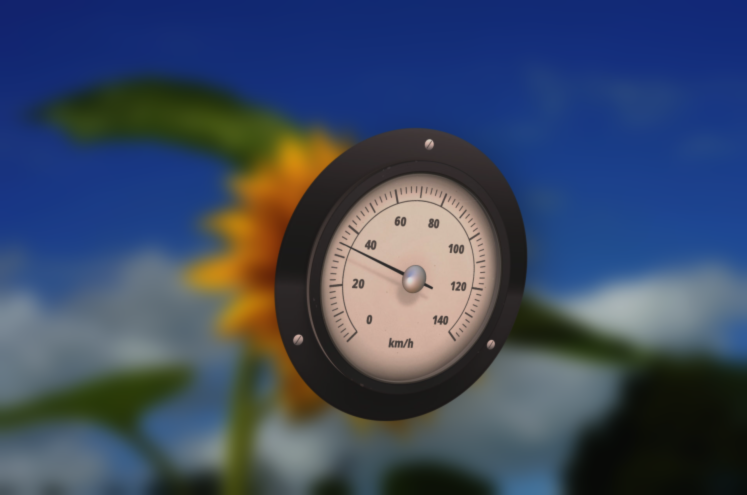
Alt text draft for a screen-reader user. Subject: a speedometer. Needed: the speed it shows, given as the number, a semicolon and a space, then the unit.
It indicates 34; km/h
